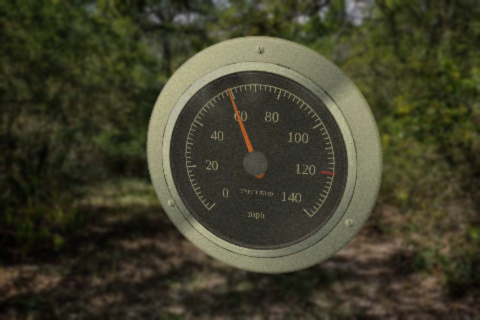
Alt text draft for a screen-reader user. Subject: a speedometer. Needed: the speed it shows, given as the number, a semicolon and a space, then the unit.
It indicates 60; mph
